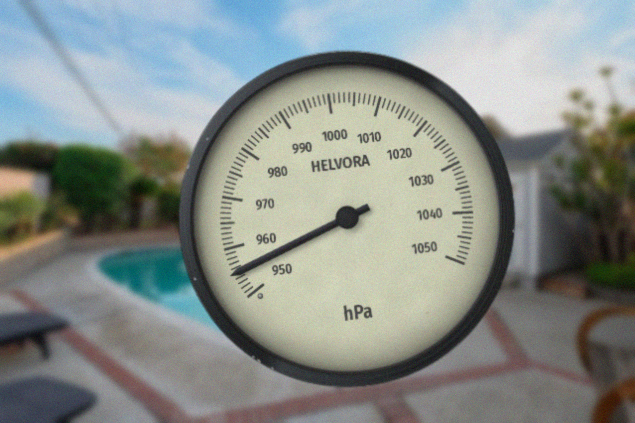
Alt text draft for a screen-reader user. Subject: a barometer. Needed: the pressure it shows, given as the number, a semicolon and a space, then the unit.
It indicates 955; hPa
